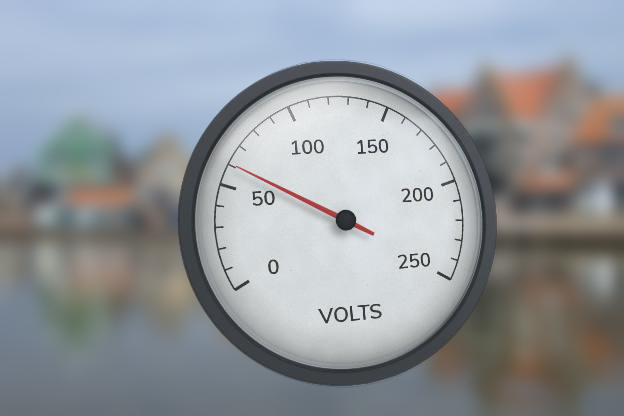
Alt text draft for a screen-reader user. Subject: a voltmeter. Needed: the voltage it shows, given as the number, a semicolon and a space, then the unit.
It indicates 60; V
